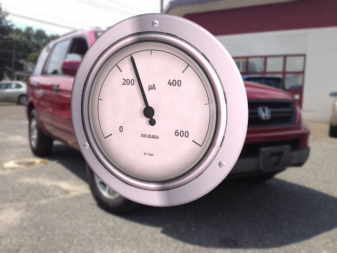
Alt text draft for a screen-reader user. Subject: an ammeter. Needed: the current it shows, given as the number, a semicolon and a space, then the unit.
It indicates 250; µA
